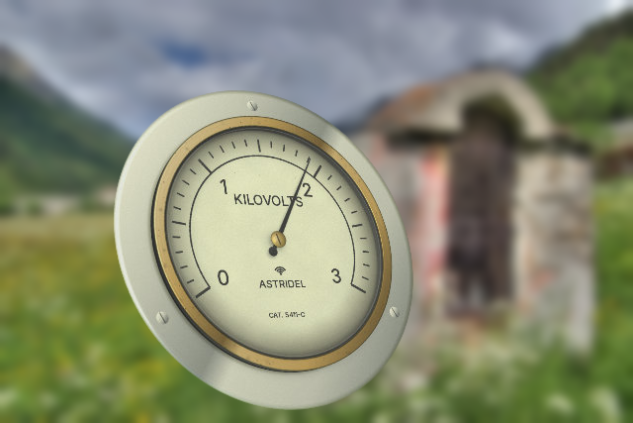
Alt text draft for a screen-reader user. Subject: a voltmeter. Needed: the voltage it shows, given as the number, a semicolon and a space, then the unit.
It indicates 1.9; kV
